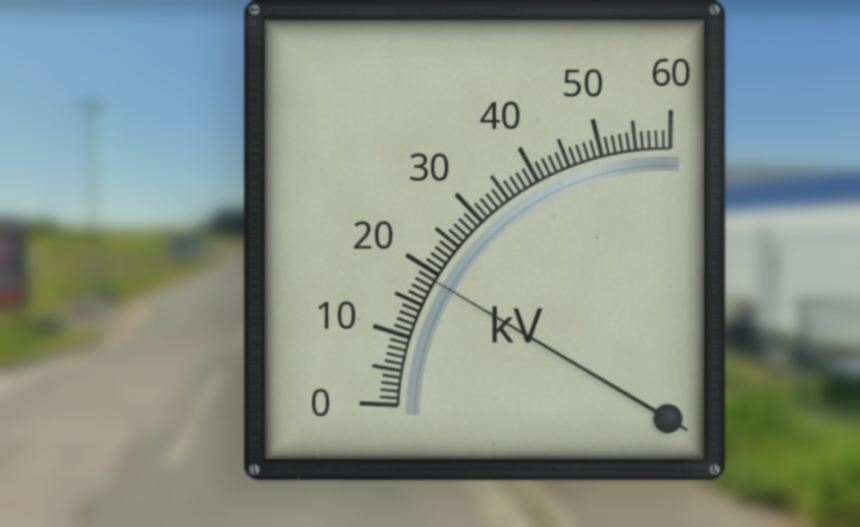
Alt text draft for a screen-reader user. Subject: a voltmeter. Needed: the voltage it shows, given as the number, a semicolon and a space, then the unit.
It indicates 19; kV
